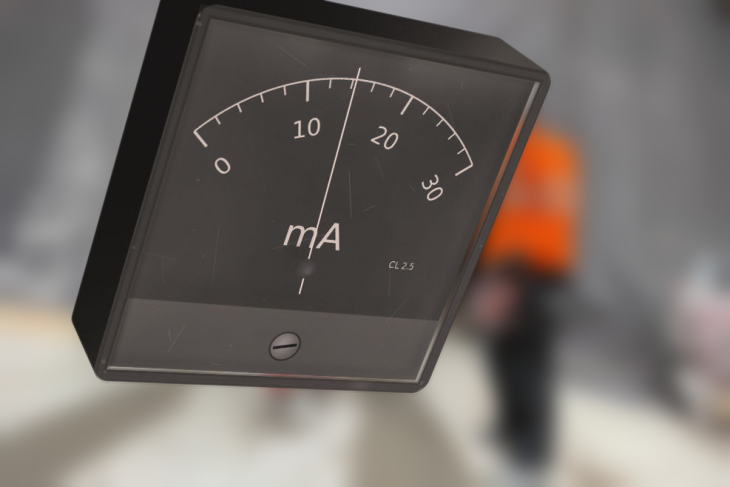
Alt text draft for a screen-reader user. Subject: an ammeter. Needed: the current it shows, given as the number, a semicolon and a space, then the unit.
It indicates 14; mA
